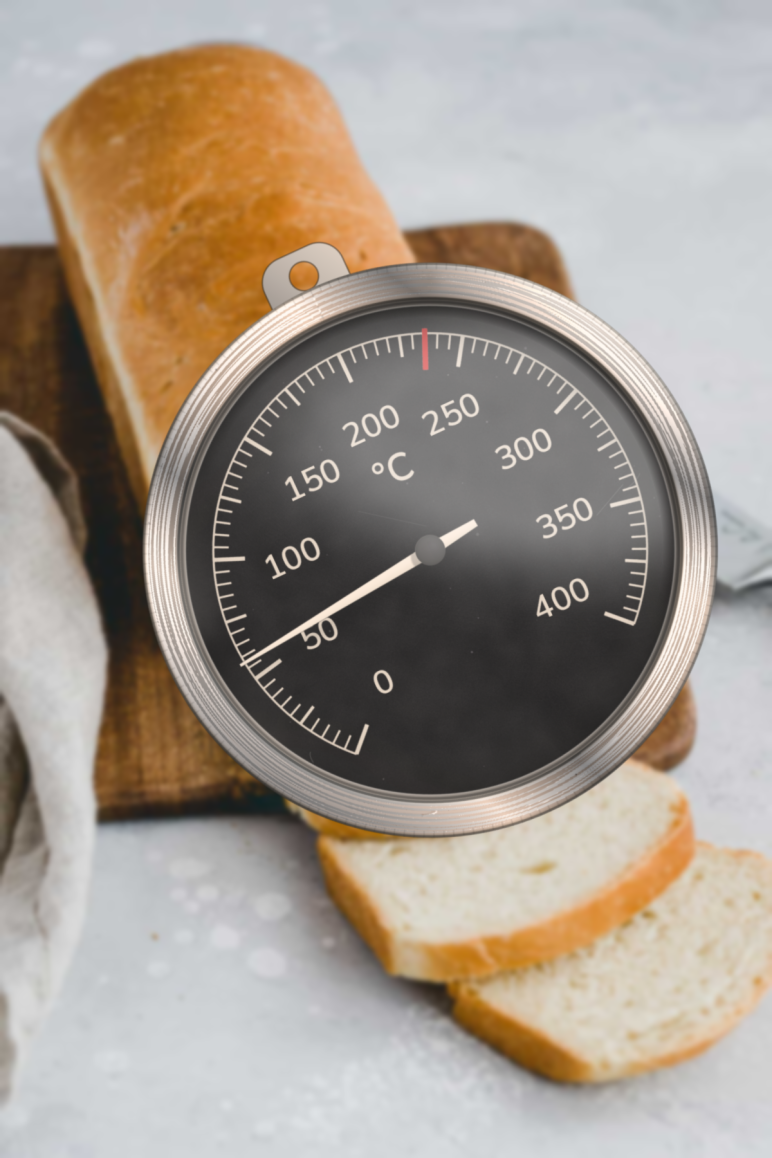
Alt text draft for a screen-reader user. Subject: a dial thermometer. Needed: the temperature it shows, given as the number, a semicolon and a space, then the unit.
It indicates 57.5; °C
